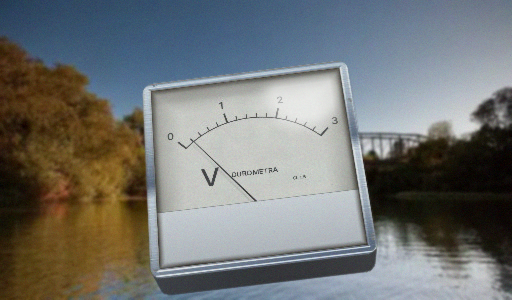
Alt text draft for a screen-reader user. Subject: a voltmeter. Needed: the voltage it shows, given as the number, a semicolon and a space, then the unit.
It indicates 0.2; V
